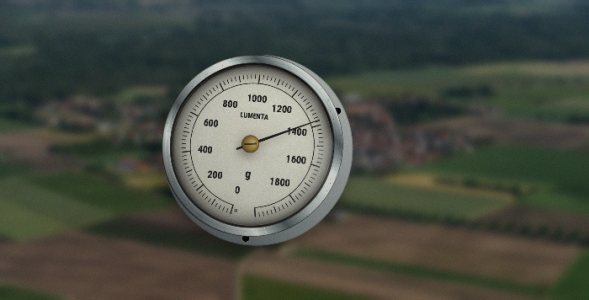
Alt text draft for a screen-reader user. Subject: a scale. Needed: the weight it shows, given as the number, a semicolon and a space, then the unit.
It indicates 1380; g
